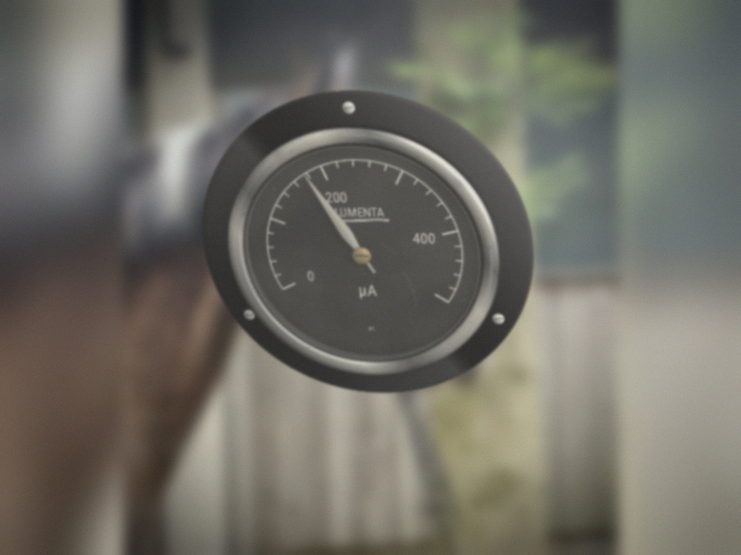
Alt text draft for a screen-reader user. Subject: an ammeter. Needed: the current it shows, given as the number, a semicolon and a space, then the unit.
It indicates 180; µA
